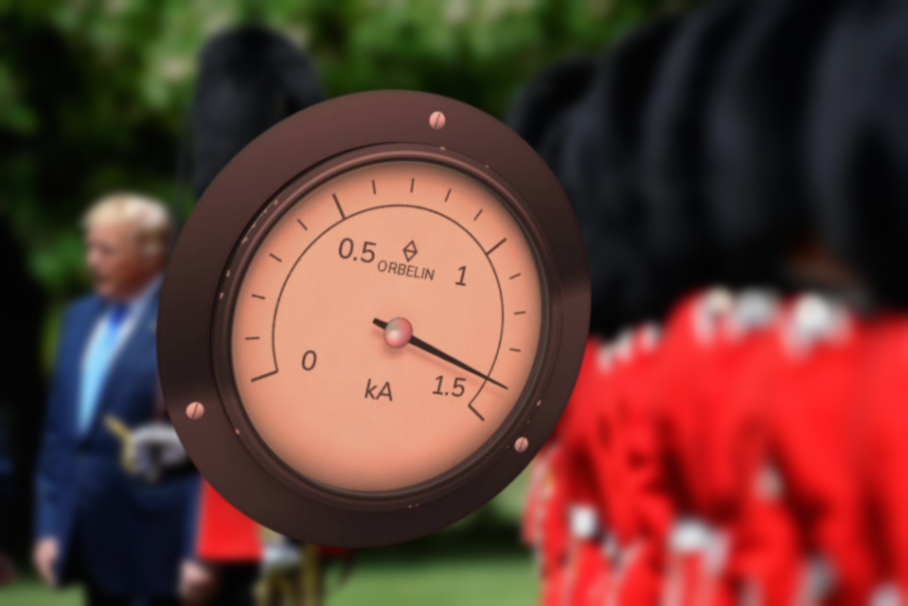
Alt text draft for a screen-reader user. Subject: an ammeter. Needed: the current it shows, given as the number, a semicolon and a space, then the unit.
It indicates 1.4; kA
